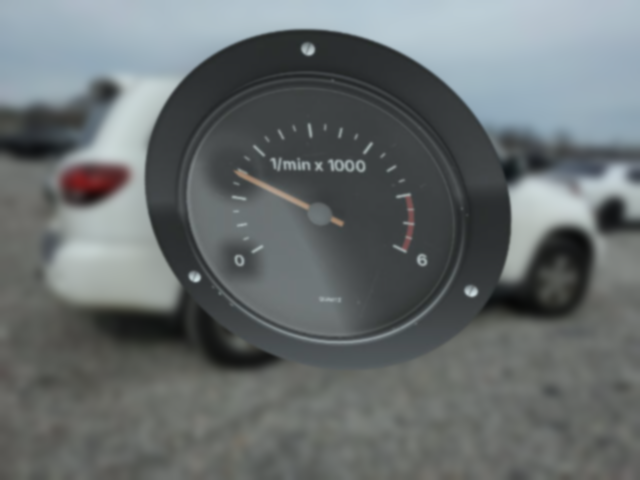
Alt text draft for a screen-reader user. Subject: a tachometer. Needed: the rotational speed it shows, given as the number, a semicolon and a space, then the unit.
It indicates 1500; rpm
